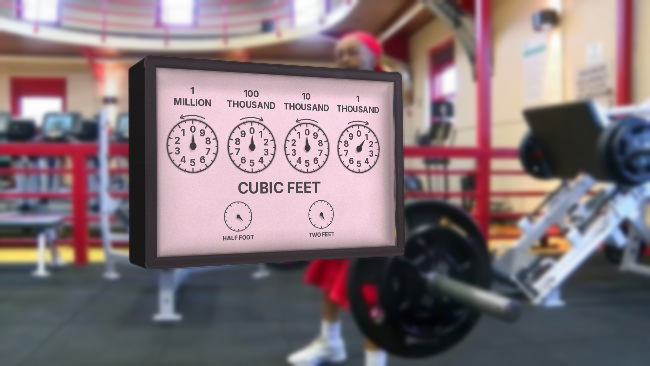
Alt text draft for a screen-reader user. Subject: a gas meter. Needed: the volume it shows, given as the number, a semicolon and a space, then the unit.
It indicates 100; ft³
